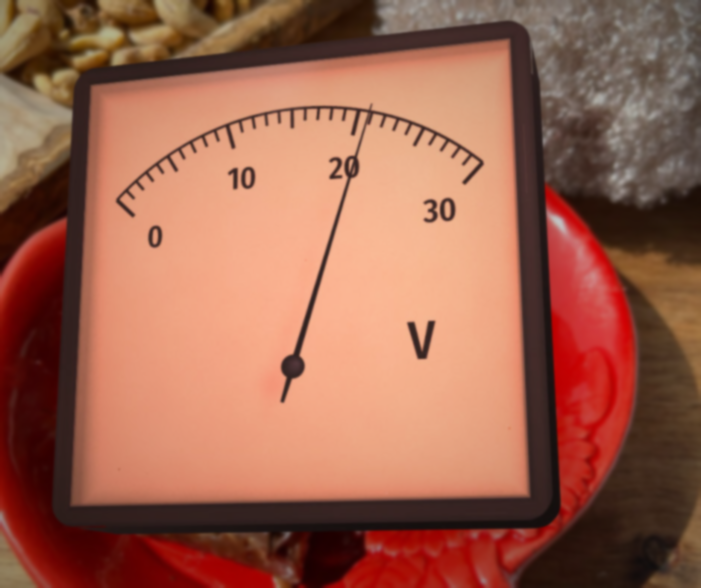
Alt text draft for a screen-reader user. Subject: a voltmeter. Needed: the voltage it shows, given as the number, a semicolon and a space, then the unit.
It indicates 21; V
